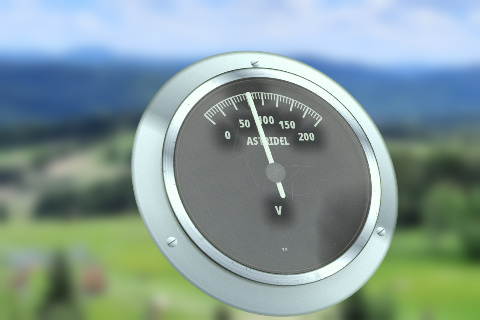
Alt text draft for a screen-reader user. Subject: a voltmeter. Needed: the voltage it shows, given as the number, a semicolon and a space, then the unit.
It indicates 75; V
